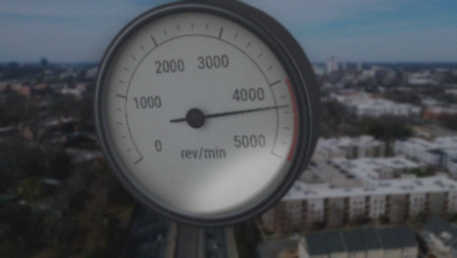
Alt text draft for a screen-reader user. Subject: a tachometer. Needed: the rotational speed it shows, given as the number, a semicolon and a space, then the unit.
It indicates 4300; rpm
